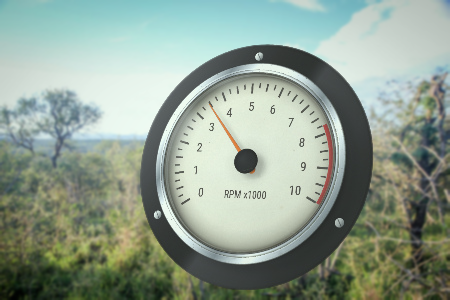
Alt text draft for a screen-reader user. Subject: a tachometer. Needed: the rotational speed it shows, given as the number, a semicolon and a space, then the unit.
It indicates 3500; rpm
